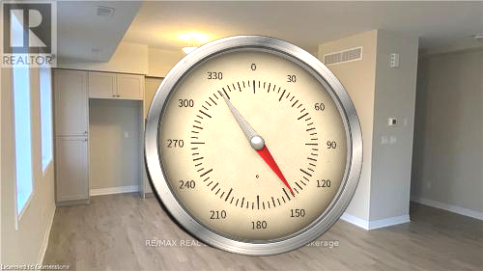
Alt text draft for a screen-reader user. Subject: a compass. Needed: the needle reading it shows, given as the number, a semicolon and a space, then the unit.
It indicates 145; °
